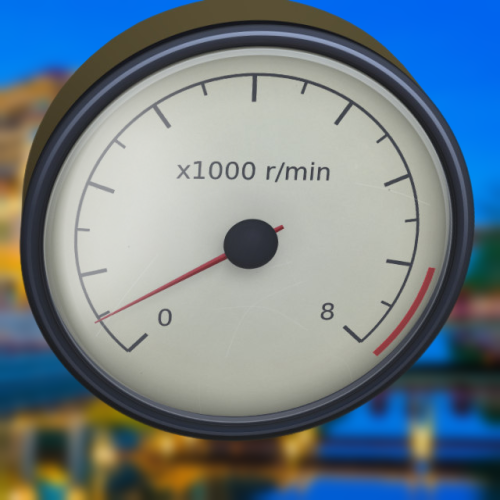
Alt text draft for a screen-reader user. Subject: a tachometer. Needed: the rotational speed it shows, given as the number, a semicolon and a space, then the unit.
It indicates 500; rpm
